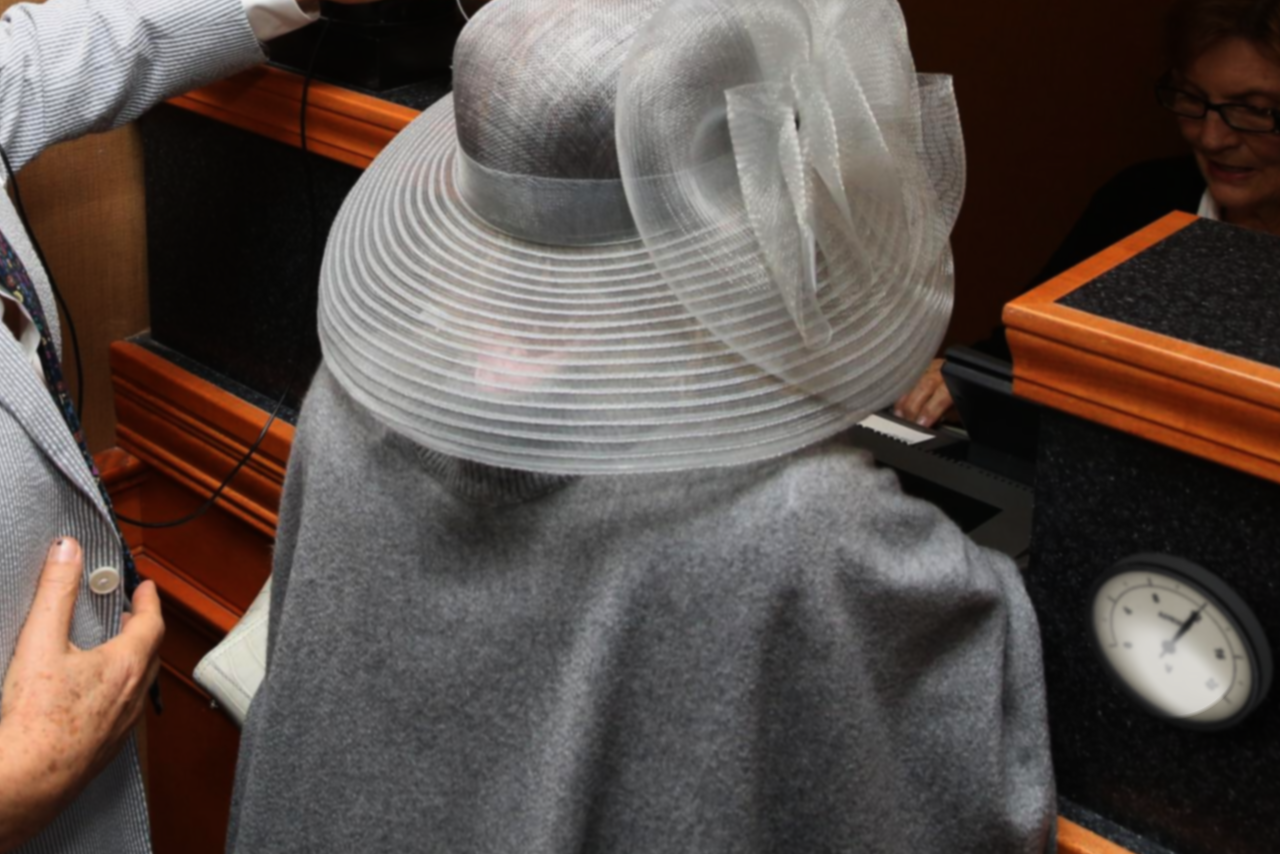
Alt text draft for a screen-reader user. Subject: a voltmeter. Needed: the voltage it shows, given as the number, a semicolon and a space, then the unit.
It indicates 12; V
